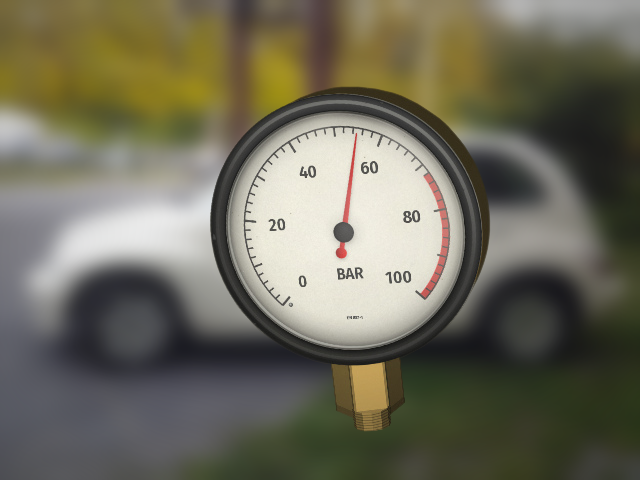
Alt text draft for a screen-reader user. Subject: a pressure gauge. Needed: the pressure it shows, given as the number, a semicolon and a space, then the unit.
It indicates 55; bar
